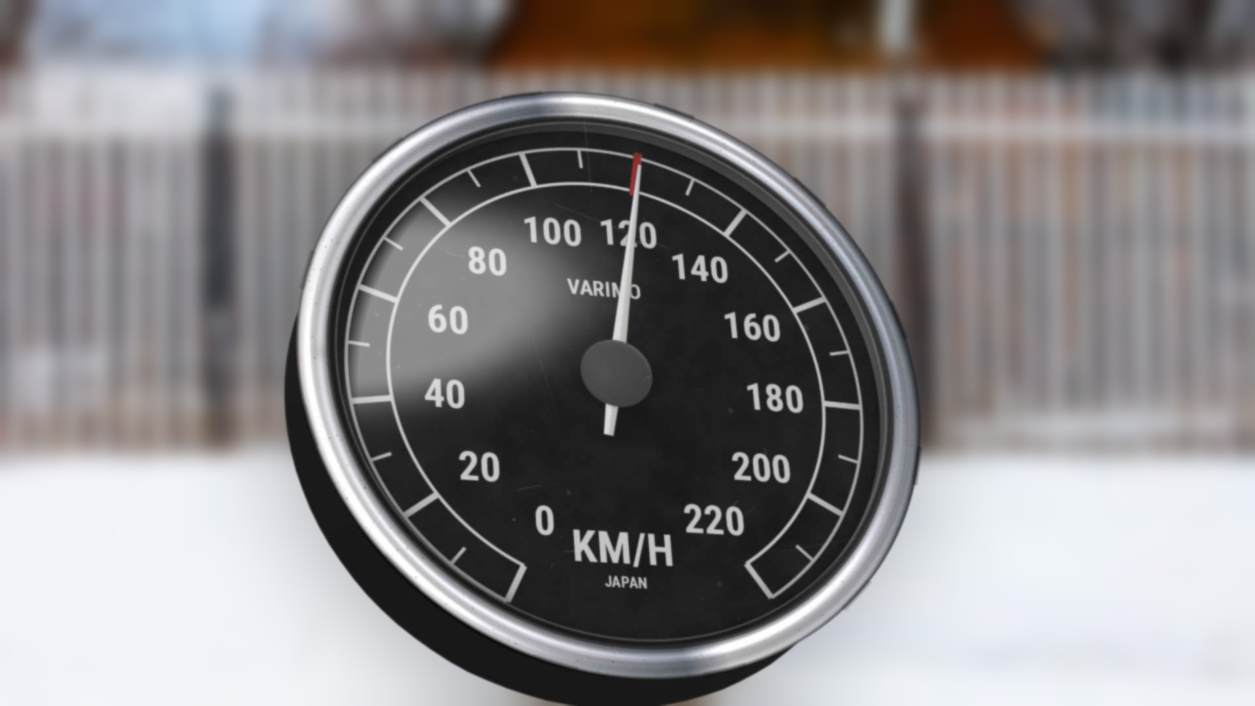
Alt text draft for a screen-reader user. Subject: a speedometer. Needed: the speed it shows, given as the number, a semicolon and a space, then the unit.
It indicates 120; km/h
